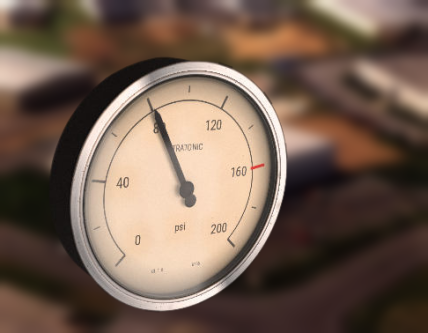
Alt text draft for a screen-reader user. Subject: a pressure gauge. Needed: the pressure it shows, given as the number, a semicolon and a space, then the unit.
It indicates 80; psi
